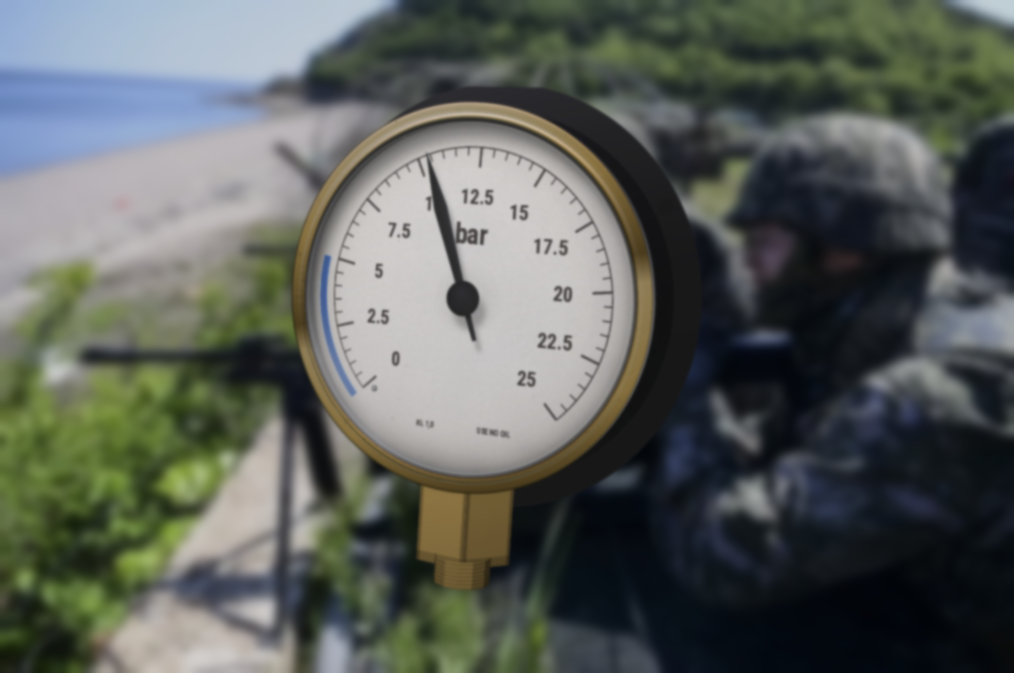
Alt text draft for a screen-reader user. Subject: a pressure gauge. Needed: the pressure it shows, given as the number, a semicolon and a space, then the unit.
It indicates 10.5; bar
